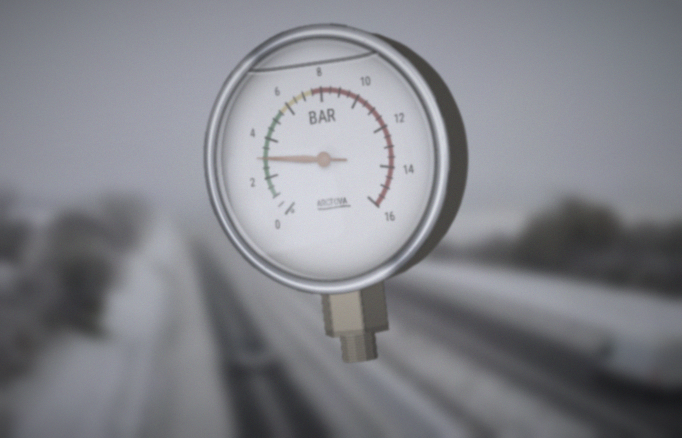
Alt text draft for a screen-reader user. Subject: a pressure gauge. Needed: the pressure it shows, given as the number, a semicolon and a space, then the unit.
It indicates 3; bar
